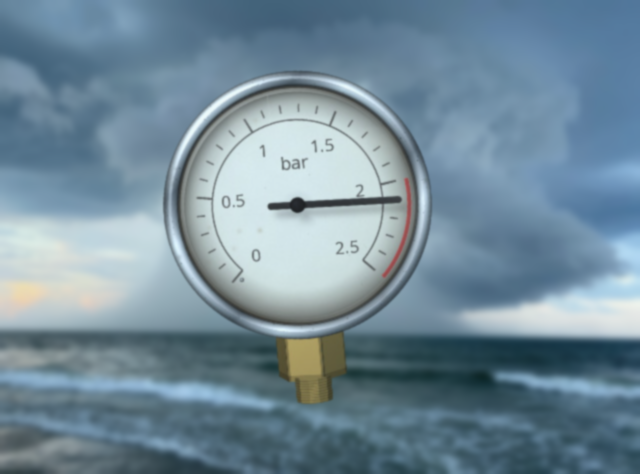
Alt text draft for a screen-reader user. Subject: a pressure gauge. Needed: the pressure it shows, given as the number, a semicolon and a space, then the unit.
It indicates 2.1; bar
